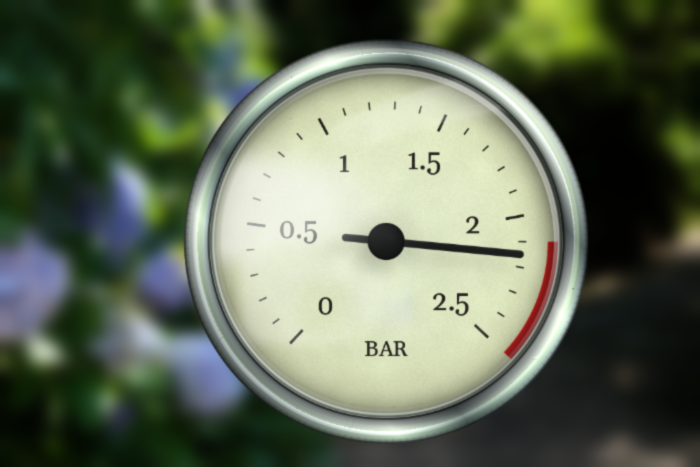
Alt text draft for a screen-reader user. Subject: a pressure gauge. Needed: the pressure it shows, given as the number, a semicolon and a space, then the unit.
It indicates 2.15; bar
